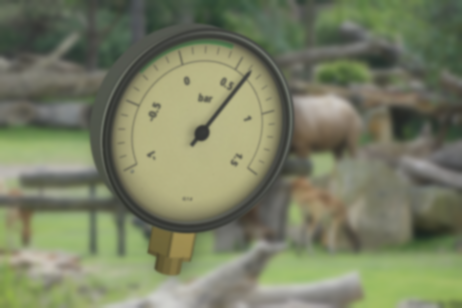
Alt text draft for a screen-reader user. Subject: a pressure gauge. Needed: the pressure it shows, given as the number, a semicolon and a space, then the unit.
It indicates 0.6; bar
